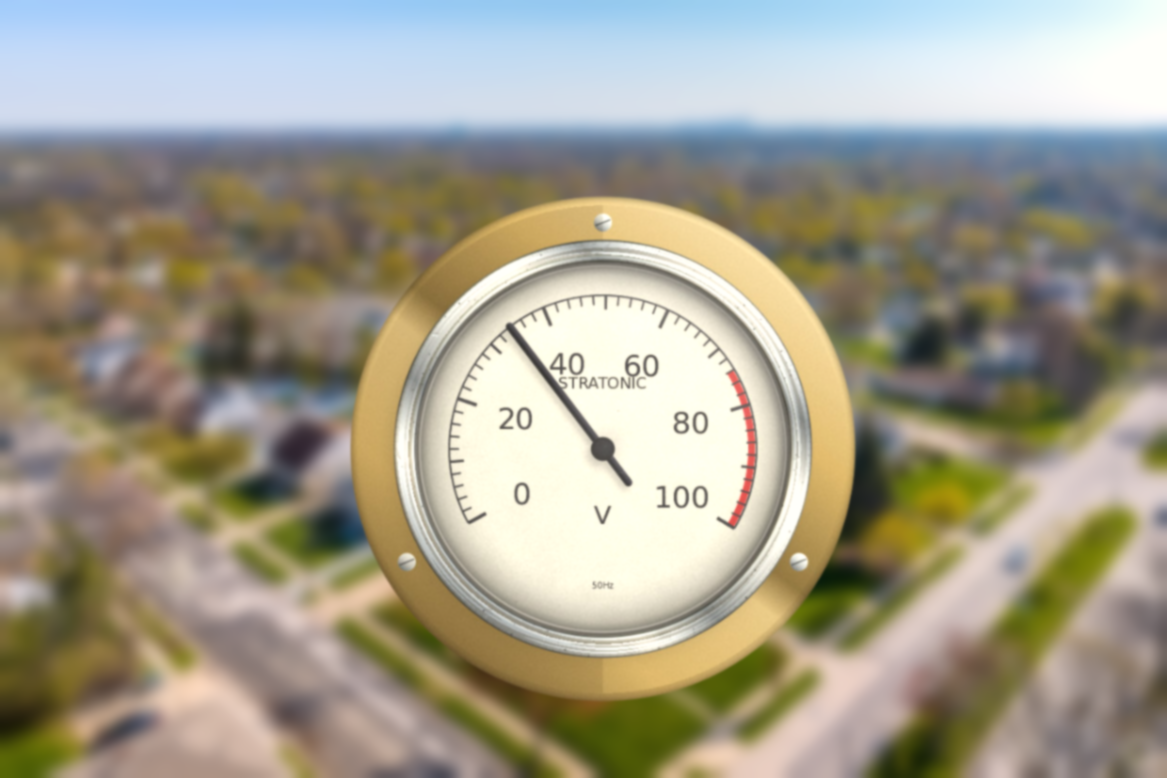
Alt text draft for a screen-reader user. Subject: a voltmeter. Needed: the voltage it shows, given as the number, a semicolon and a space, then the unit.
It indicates 34; V
